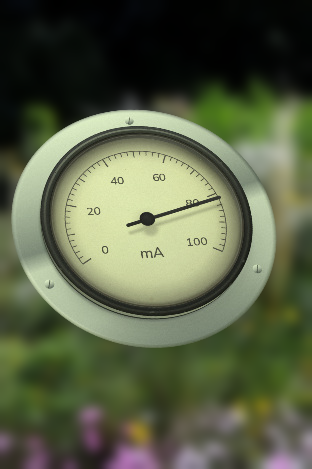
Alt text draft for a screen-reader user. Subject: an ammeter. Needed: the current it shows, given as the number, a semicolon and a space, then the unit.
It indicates 82; mA
